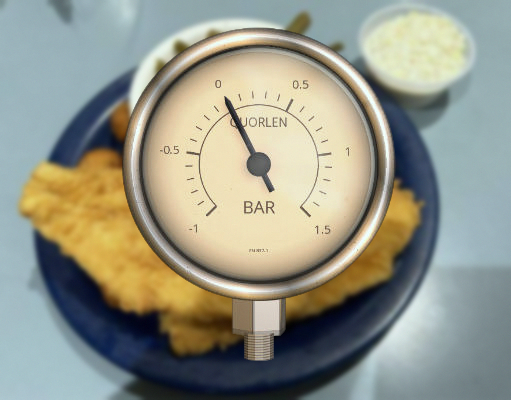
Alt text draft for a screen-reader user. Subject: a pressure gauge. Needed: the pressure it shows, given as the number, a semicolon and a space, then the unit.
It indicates 0; bar
